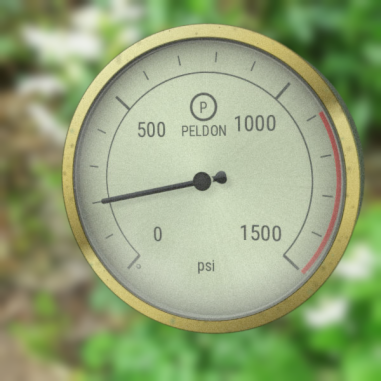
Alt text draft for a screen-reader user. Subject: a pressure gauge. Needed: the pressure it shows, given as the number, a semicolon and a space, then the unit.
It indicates 200; psi
